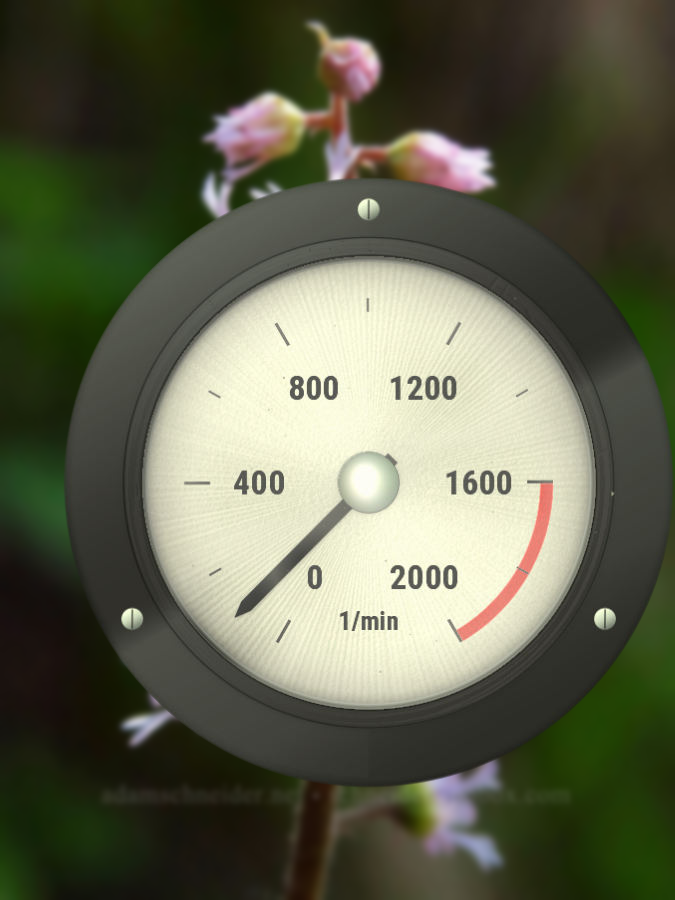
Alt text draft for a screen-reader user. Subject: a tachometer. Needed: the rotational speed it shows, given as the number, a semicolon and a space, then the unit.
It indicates 100; rpm
